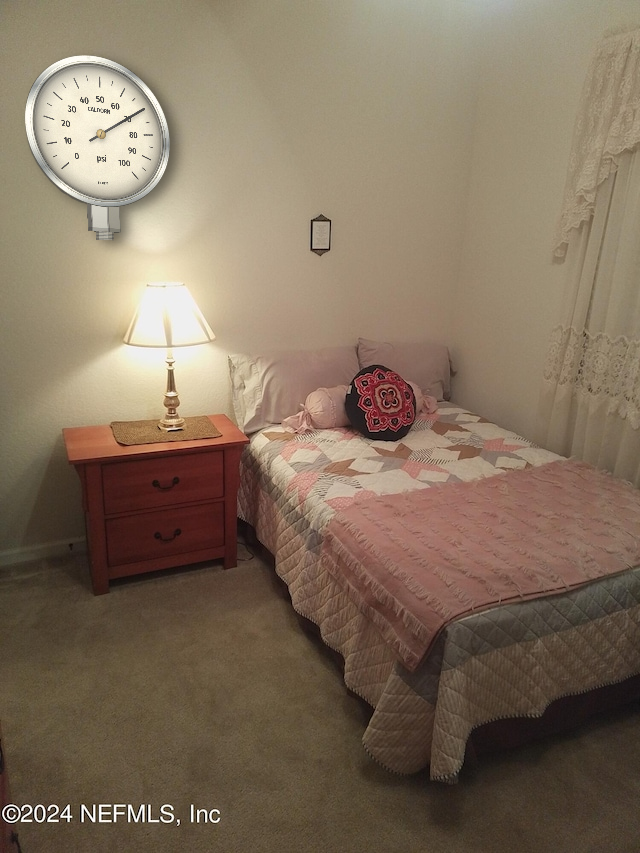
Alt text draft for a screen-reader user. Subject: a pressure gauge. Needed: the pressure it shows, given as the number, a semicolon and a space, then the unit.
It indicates 70; psi
